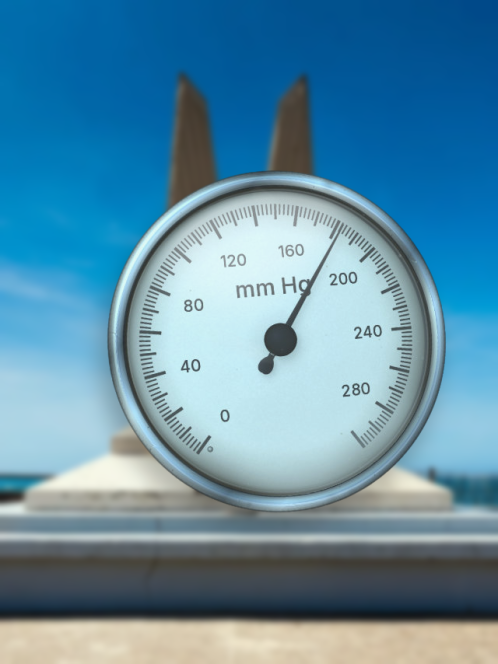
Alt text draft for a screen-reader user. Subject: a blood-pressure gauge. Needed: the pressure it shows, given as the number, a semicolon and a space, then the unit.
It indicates 182; mmHg
